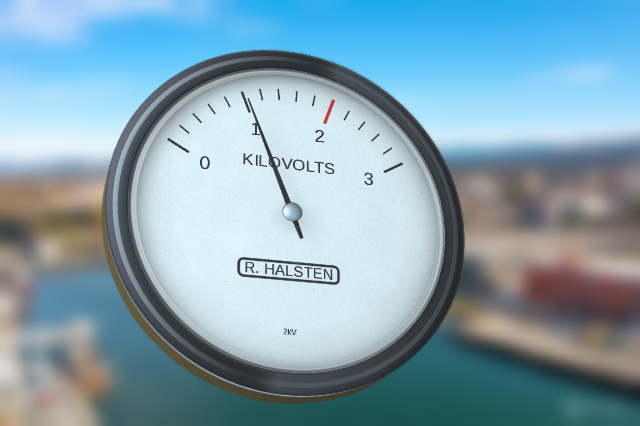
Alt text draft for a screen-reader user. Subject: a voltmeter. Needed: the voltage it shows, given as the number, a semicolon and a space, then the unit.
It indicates 1; kV
